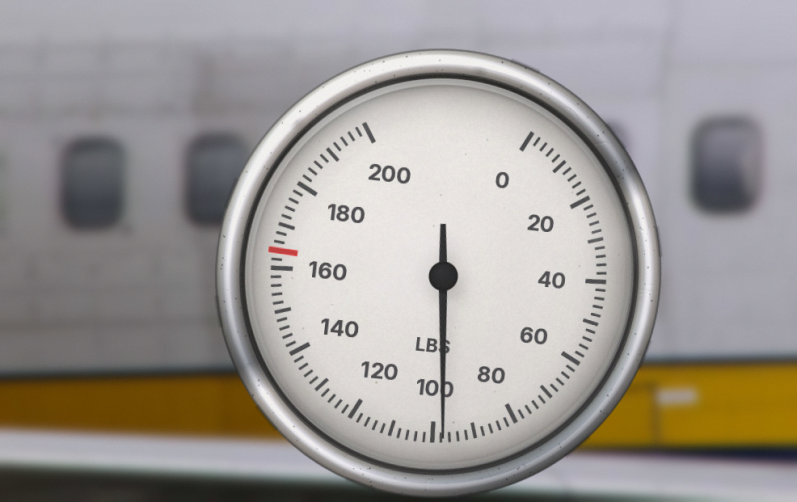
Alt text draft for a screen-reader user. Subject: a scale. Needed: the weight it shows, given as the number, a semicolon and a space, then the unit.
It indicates 98; lb
